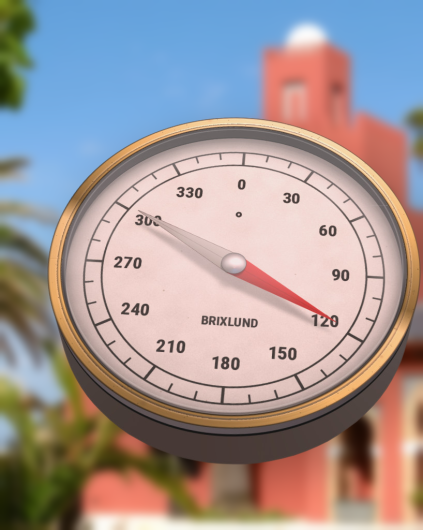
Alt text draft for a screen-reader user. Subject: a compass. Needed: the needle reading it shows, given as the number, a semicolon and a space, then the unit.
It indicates 120; °
